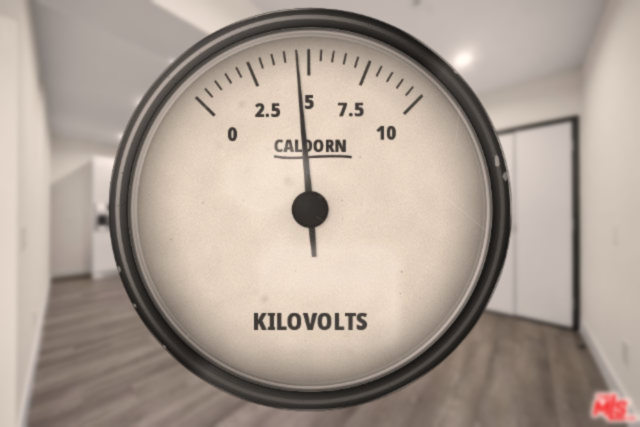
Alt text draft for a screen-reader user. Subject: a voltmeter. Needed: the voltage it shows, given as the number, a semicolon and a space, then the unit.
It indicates 4.5; kV
